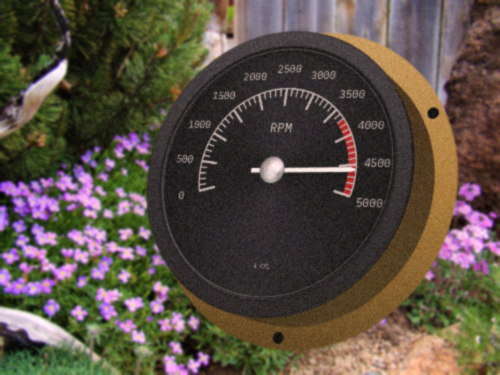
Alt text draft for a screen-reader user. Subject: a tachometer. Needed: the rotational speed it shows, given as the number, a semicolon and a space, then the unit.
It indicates 4600; rpm
